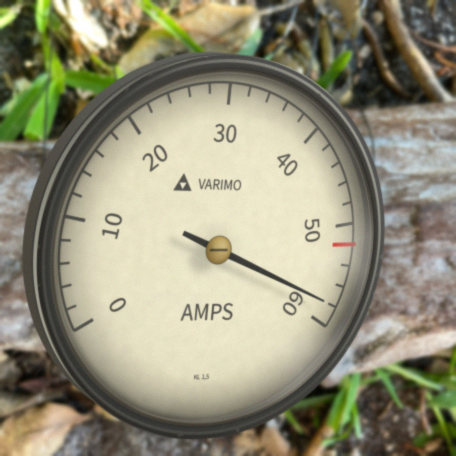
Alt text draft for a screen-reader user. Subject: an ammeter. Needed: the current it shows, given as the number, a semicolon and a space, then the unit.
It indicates 58; A
